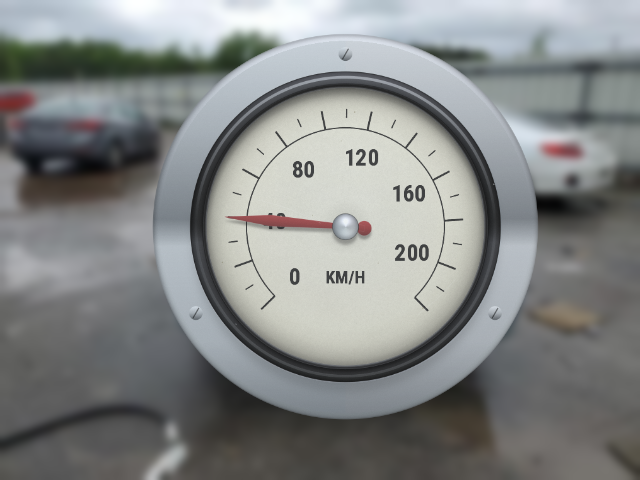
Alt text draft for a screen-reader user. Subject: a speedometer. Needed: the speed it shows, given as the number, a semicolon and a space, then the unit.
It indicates 40; km/h
